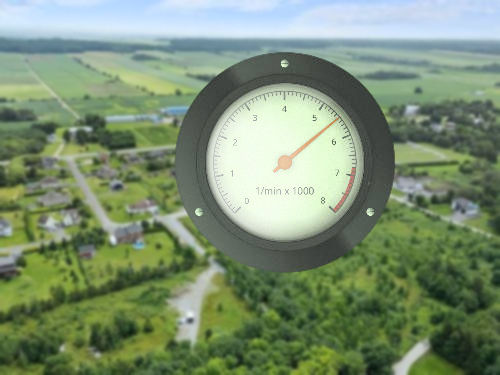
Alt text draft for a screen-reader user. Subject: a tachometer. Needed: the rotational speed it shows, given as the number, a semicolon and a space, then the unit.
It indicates 5500; rpm
